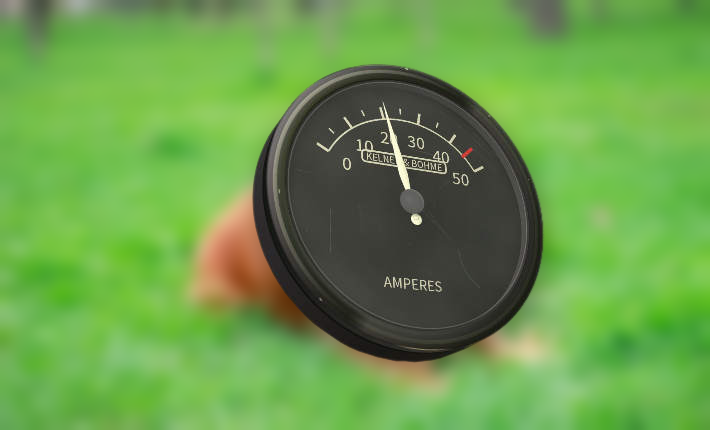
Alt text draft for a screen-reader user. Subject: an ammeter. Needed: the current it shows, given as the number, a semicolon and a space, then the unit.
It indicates 20; A
